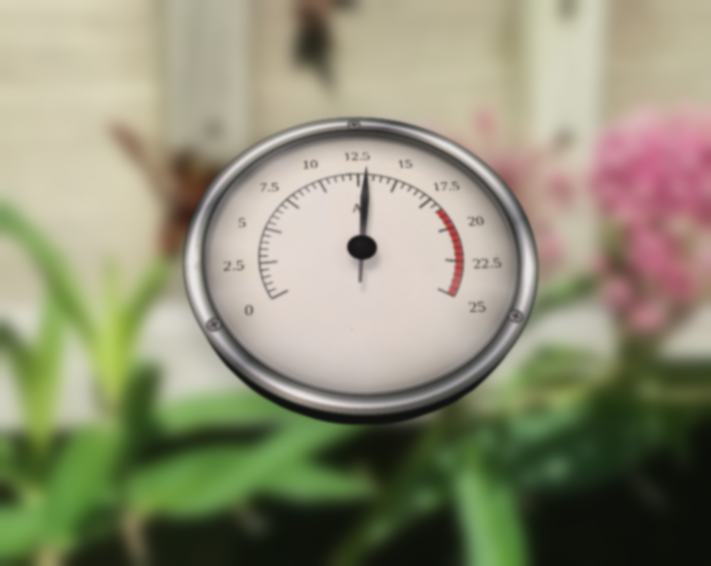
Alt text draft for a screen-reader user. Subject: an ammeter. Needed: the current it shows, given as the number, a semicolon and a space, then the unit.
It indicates 13; A
